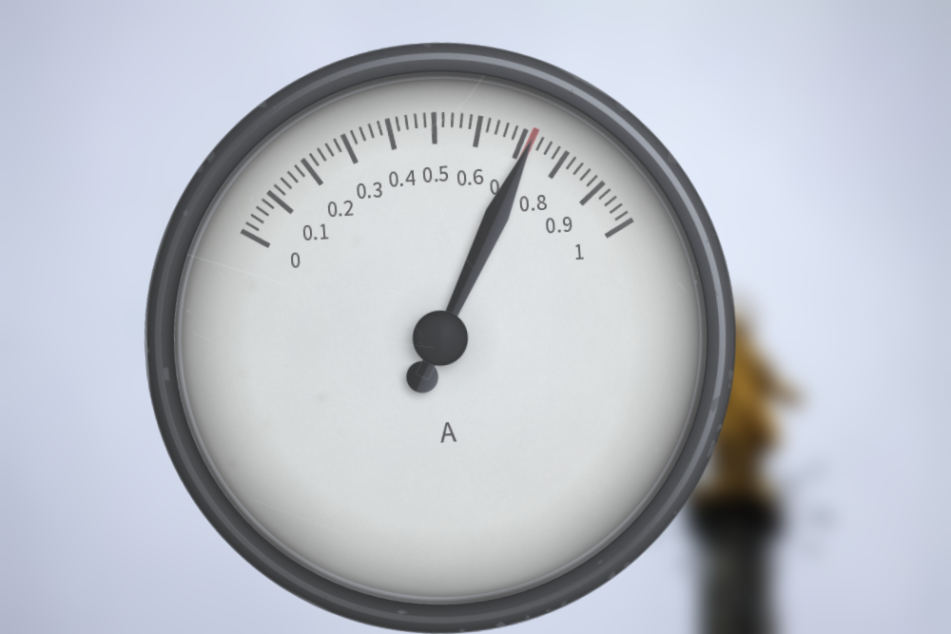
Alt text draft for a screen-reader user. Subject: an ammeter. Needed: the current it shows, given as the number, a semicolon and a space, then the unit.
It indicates 0.72; A
